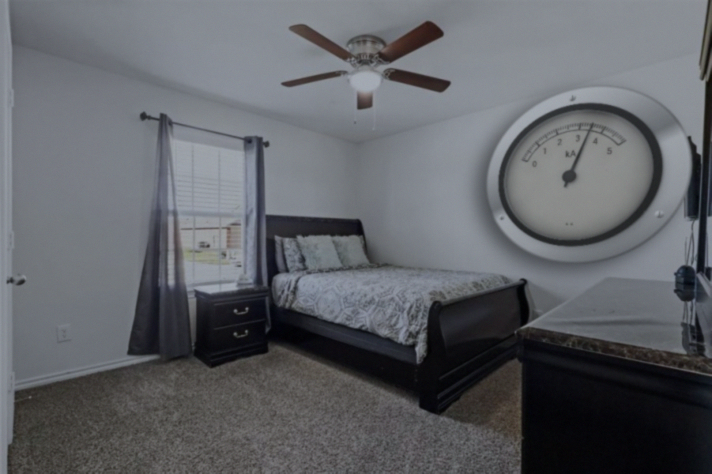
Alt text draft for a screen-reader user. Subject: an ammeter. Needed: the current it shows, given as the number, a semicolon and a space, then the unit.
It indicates 3.5; kA
